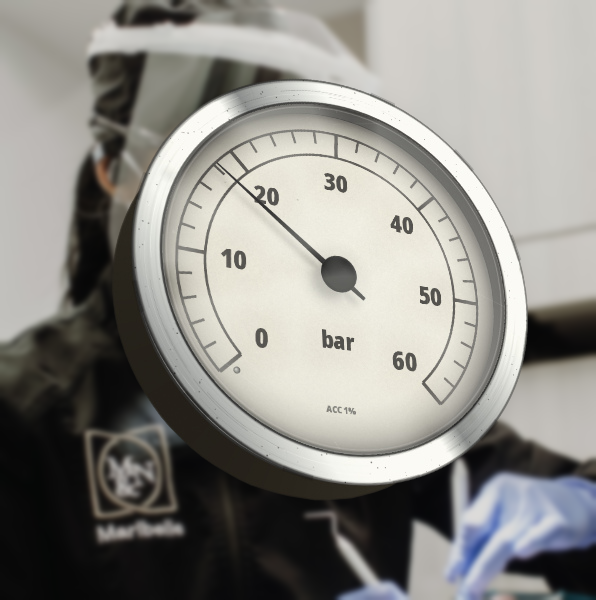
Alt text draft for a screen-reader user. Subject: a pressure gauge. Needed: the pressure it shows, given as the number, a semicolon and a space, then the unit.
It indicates 18; bar
